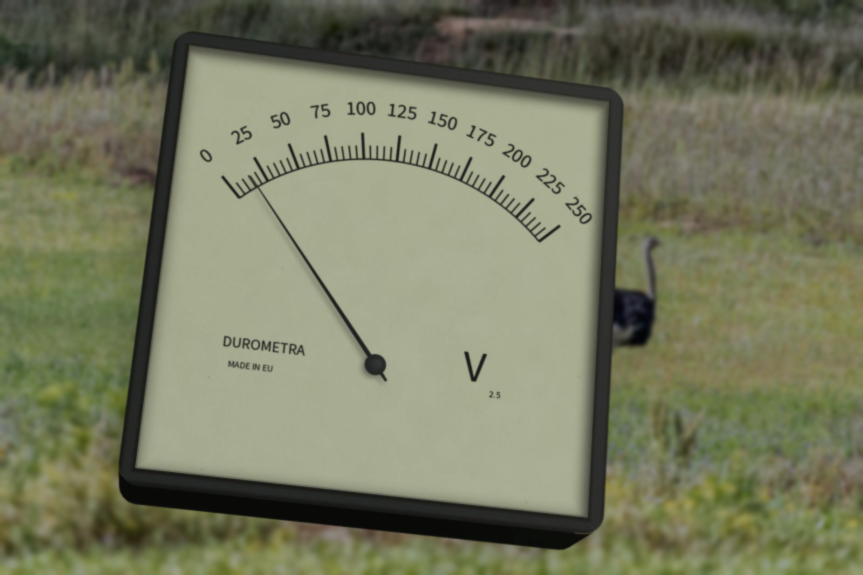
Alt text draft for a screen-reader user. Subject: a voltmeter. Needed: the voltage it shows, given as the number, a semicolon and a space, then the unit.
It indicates 15; V
